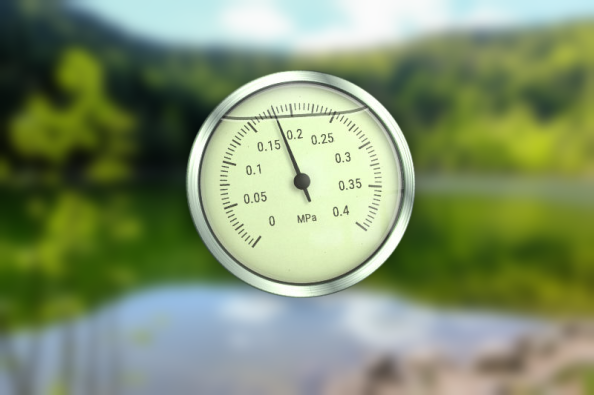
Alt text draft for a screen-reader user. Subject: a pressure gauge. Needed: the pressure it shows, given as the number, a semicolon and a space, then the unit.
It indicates 0.18; MPa
